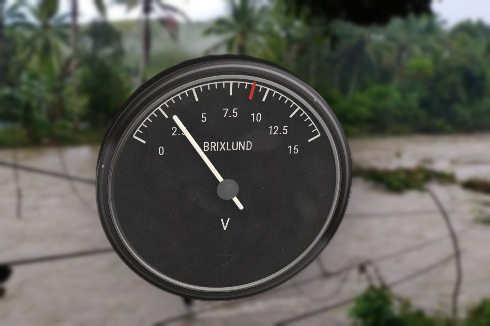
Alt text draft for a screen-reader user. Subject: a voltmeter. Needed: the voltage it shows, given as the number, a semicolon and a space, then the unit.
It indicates 3; V
